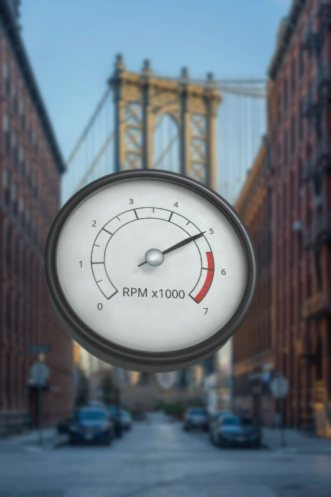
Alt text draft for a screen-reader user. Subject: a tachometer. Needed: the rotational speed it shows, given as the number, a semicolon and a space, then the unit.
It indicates 5000; rpm
